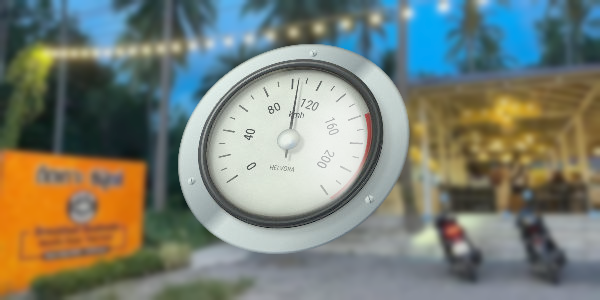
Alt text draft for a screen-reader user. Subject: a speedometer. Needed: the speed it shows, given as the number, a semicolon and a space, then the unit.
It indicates 105; km/h
